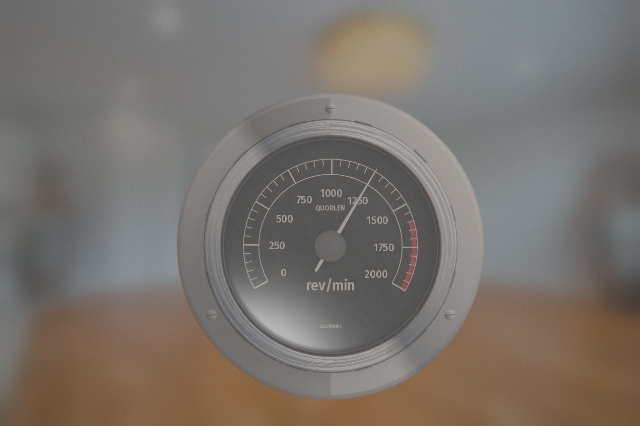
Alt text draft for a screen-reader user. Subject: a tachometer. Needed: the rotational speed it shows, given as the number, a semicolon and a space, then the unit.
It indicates 1250; rpm
